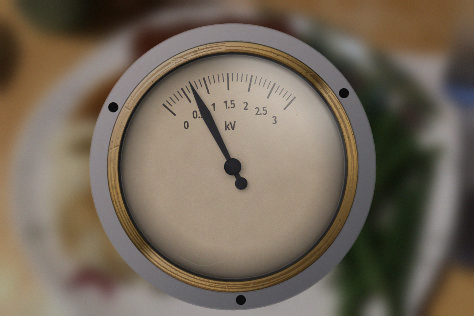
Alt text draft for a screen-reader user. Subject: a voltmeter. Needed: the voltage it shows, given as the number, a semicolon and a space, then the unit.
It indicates 0.7; kV
